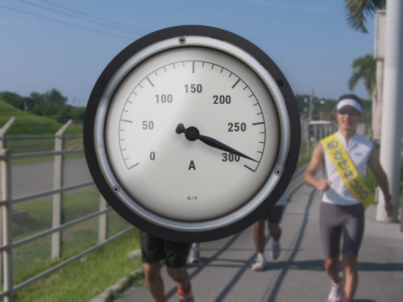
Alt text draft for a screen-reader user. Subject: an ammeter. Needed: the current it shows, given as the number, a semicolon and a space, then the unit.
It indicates 290; A
